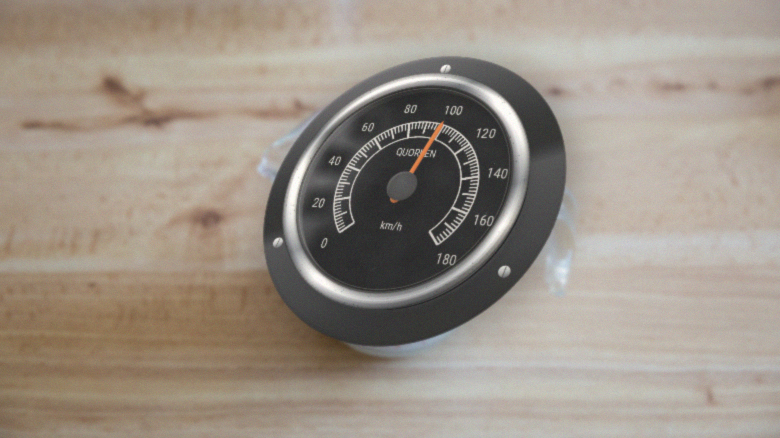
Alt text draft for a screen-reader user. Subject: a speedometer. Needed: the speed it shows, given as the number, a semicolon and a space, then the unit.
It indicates 100; km/h
